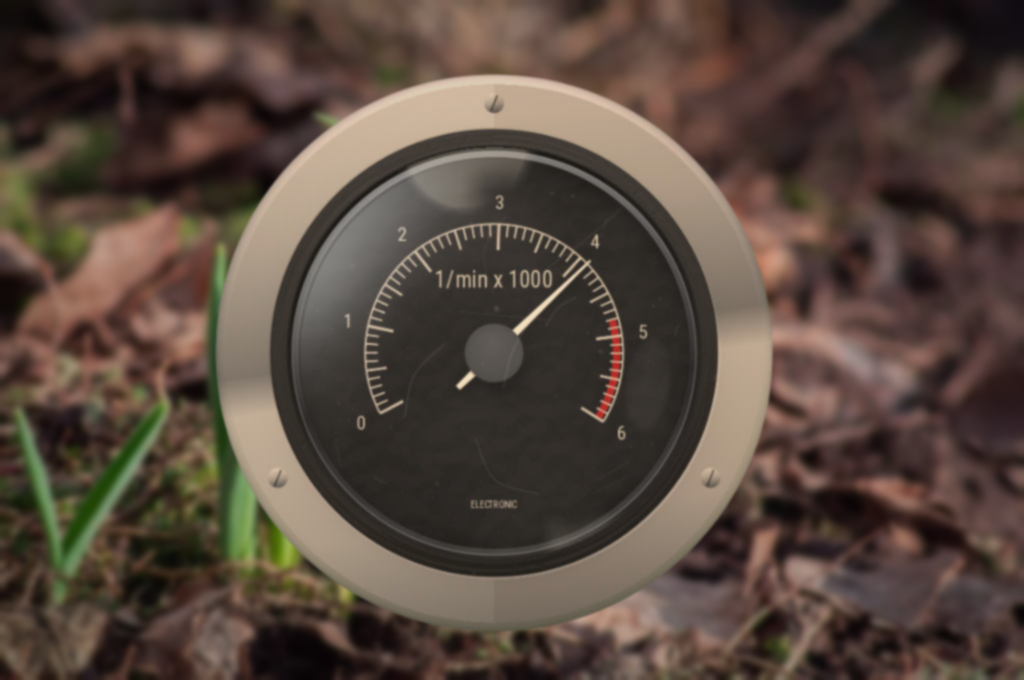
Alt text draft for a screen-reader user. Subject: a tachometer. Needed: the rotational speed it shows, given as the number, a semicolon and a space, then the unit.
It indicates 4100; rpm
